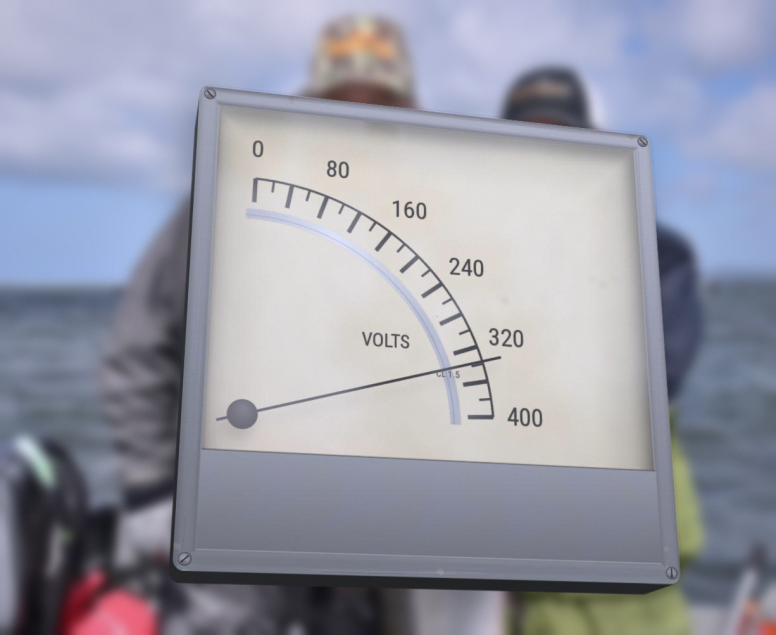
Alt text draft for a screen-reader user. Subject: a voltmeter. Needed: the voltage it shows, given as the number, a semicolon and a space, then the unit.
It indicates 340; V
